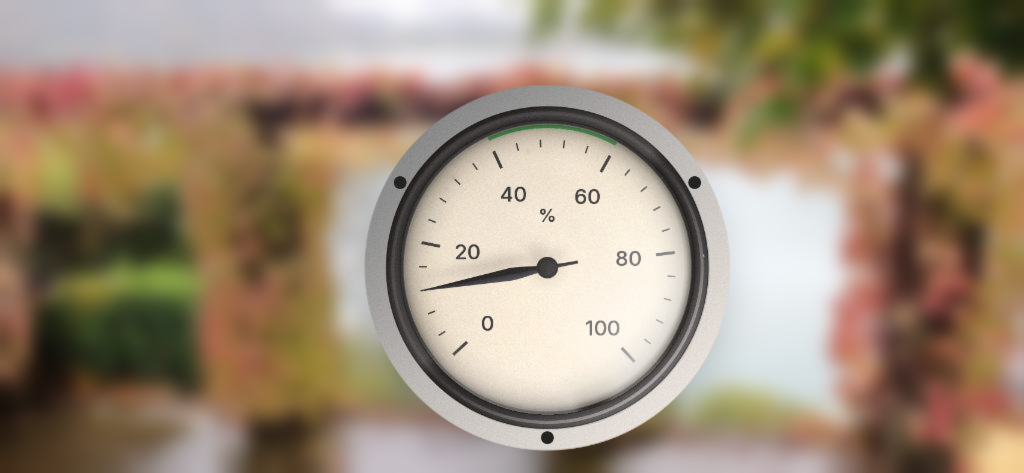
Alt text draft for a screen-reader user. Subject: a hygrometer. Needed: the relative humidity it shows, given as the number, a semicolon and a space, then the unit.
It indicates 12; %
